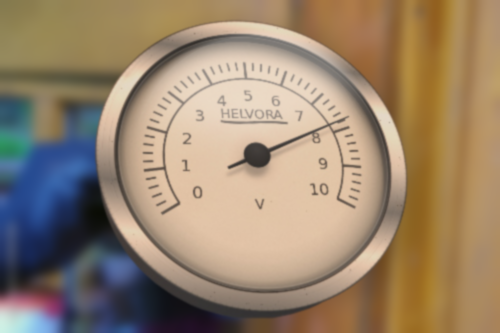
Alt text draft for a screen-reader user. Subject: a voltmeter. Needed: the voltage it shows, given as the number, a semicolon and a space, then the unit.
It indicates 7.8; V
